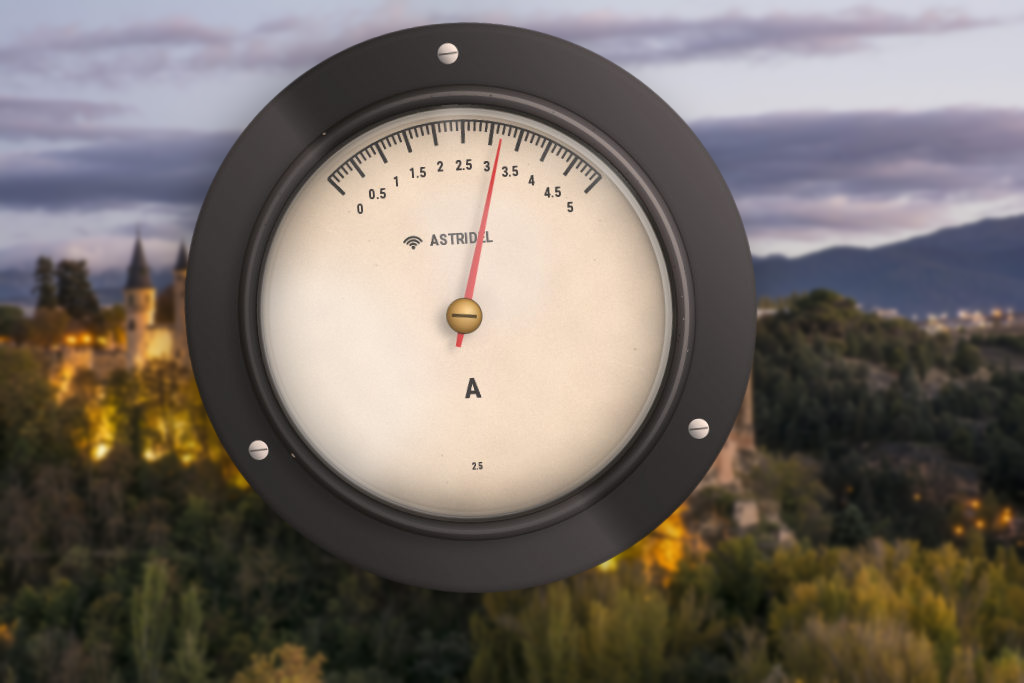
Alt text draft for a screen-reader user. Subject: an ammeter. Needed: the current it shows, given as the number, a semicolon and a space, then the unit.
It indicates 3.2; A
